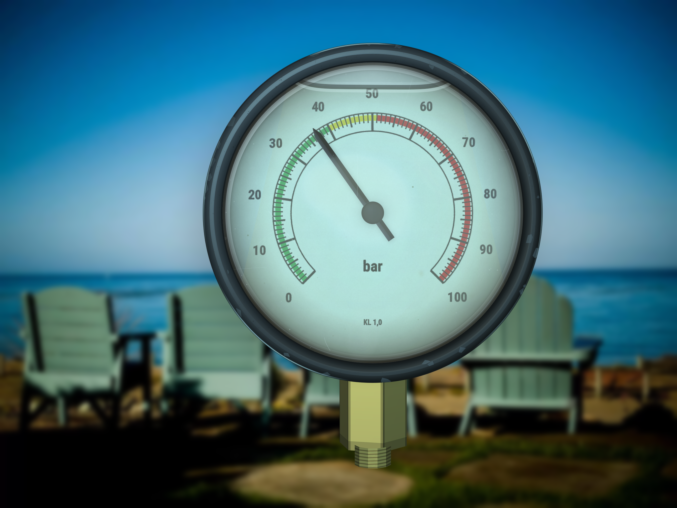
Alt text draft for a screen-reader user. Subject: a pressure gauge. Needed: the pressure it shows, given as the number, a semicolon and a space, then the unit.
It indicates 37; bar
